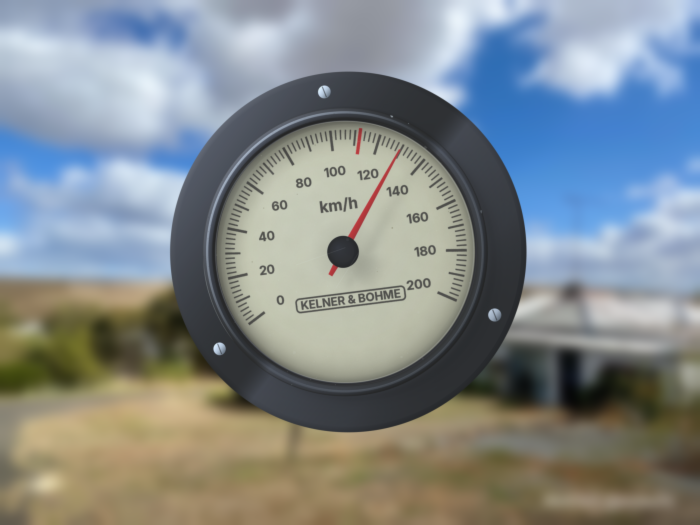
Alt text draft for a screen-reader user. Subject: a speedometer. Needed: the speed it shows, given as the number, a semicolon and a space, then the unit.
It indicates 130; km/h
